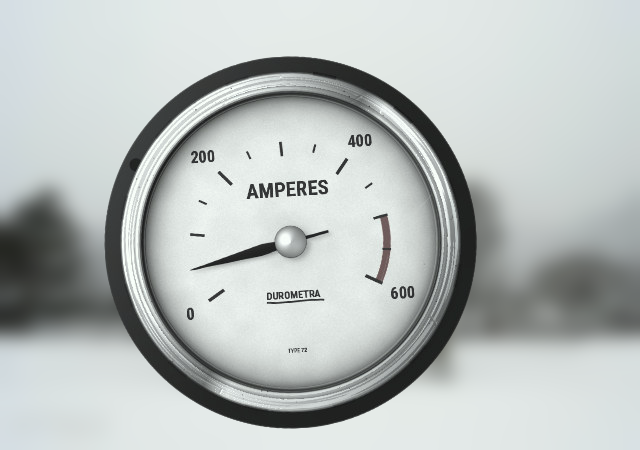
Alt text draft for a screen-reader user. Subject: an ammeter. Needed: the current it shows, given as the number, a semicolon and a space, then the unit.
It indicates 50; A
